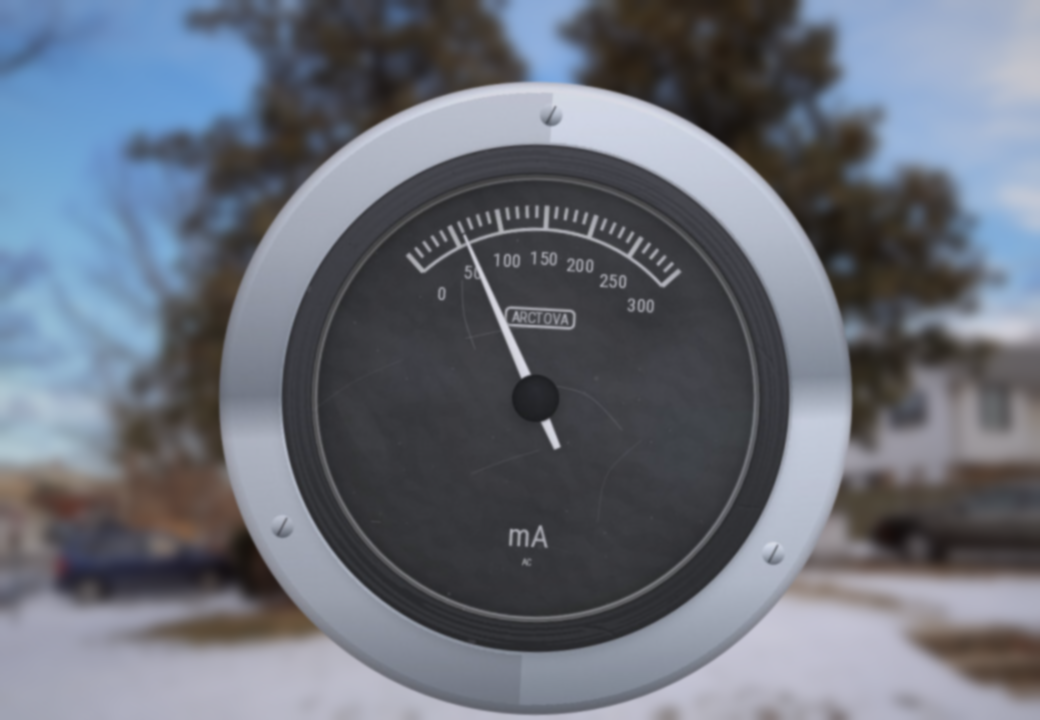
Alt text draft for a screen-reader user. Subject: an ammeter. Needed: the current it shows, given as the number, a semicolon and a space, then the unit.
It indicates 60; mA
